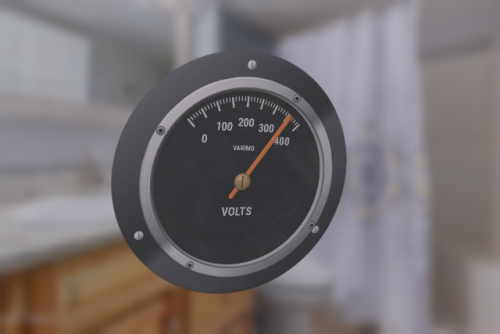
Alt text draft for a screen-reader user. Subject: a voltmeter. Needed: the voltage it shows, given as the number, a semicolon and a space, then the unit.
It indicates 350; V
